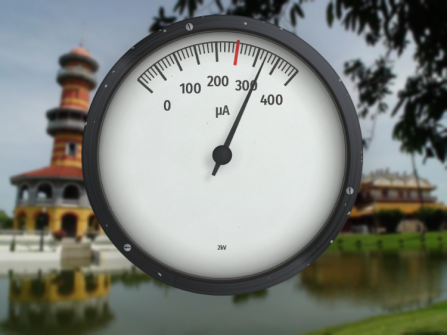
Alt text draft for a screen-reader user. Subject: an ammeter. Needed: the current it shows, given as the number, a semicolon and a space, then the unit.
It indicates 320; µA
